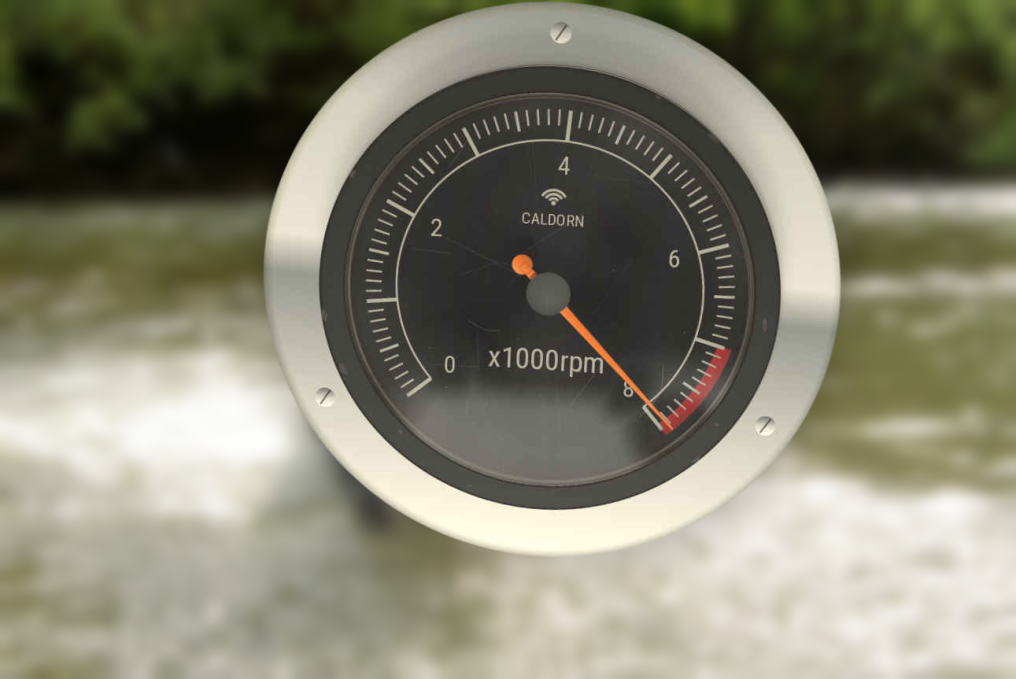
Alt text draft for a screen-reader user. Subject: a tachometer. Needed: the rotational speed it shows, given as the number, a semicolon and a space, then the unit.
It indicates 7900; rpm
